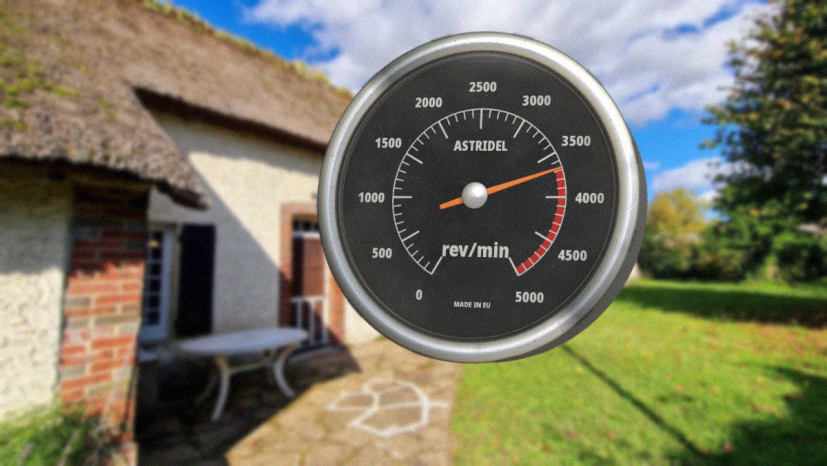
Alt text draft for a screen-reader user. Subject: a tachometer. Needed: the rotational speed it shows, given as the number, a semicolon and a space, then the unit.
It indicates 3700; rpm
